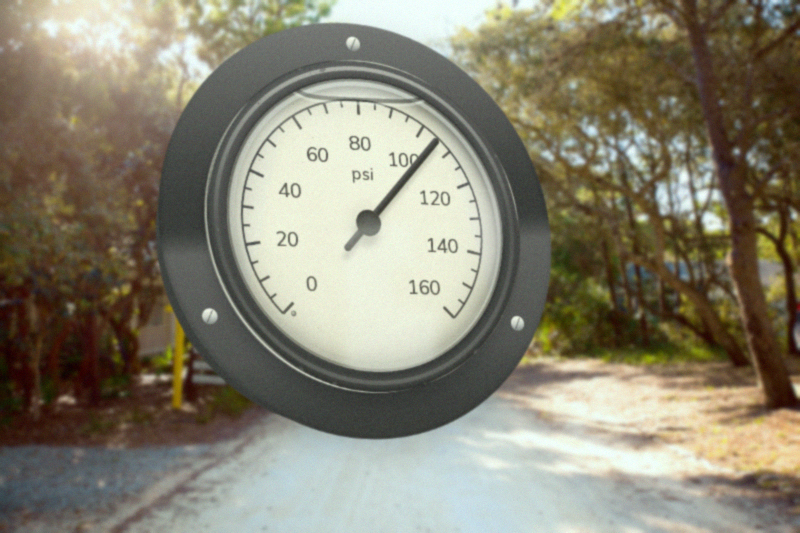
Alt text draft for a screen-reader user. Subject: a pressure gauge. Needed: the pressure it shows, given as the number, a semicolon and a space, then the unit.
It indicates 105; psi
